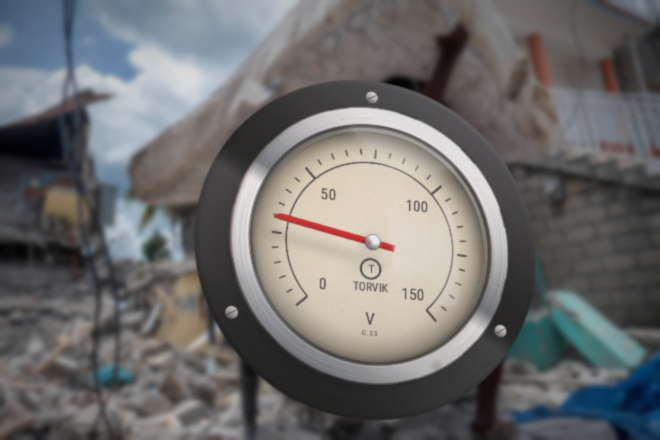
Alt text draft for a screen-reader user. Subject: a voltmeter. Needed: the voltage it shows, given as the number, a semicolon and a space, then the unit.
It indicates 30; V
